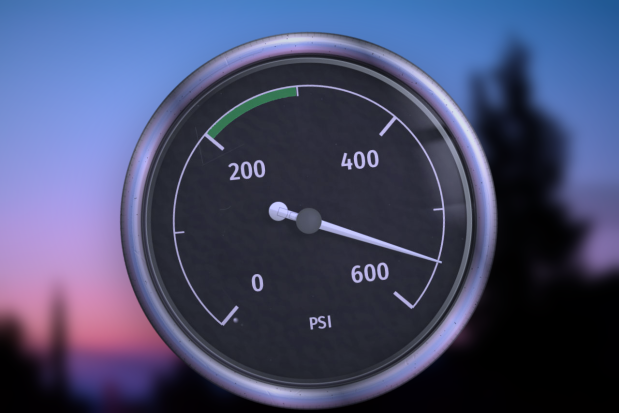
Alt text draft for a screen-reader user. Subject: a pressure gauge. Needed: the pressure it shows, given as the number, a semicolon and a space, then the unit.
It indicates 550; psi
